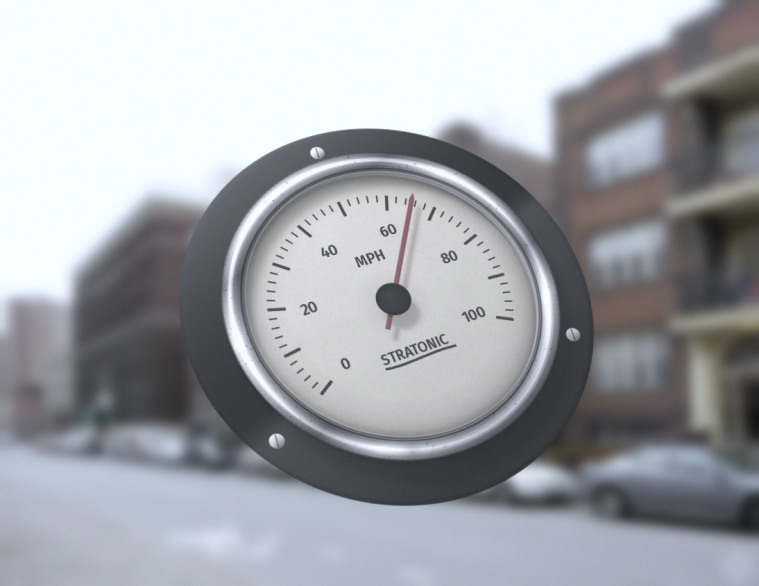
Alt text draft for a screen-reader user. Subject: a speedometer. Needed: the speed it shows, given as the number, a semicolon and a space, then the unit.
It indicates 65; mph
